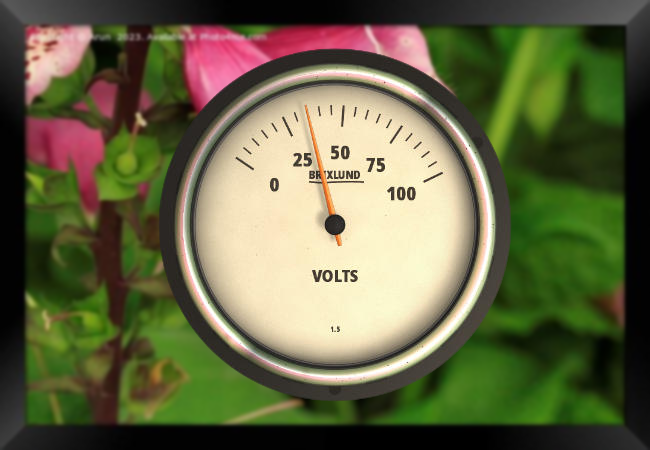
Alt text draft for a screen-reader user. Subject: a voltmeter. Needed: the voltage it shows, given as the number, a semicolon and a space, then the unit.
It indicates 35; V
